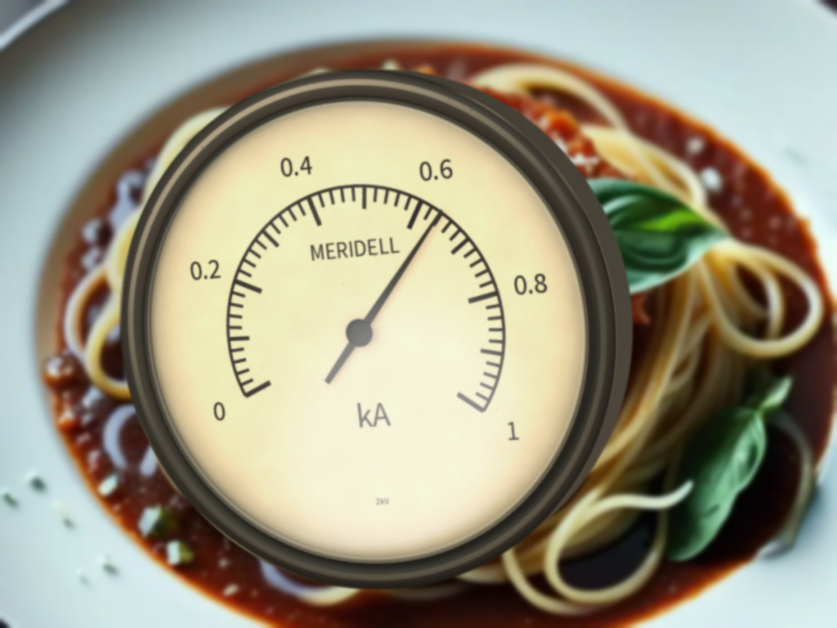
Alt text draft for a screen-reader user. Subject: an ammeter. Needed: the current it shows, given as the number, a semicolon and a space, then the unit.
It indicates 0.64; kA
